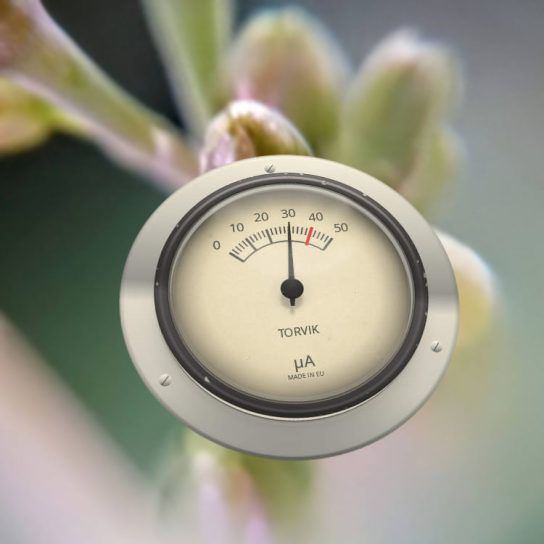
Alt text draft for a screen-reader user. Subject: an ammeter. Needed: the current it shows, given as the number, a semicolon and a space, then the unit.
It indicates 30; µA
